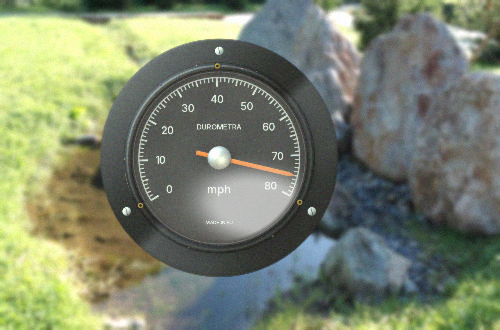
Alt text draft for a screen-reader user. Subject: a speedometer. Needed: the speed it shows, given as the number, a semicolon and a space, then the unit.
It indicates 75; mph
